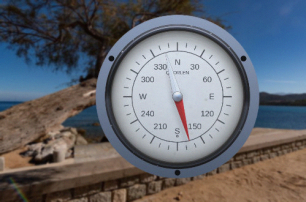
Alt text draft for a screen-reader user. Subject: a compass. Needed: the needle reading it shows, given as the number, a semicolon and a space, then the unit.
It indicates 165; °
